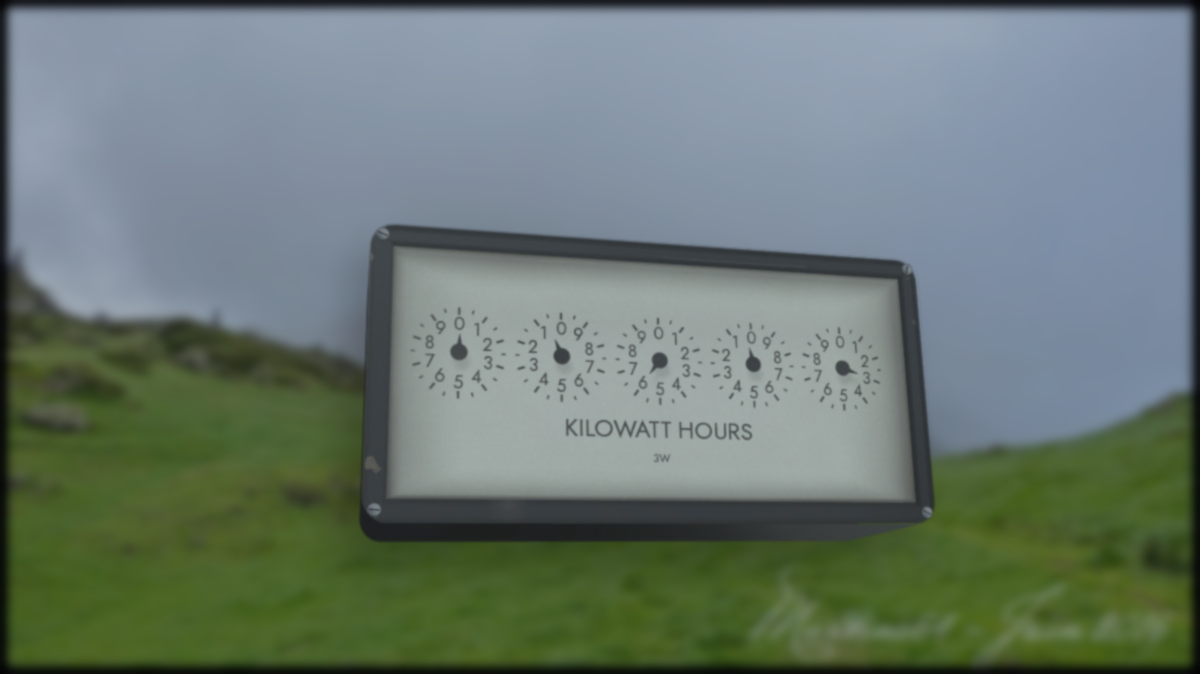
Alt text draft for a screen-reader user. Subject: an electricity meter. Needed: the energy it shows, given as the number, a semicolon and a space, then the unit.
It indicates 603; kWh
